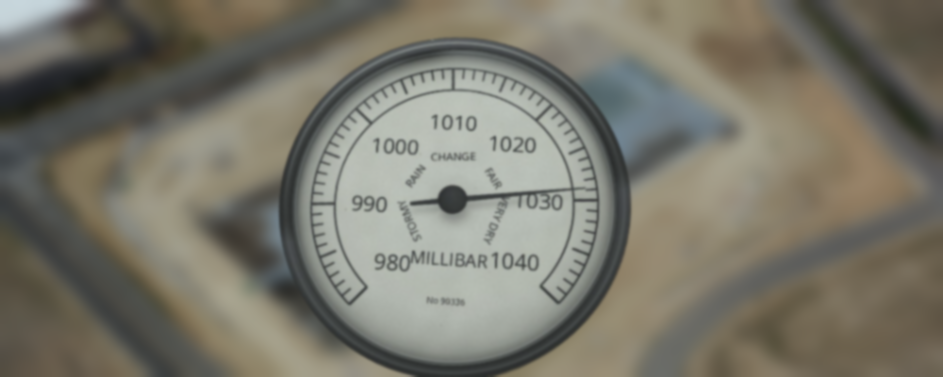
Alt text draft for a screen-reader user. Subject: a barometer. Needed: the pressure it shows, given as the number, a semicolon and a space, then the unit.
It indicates 1029; mbar
